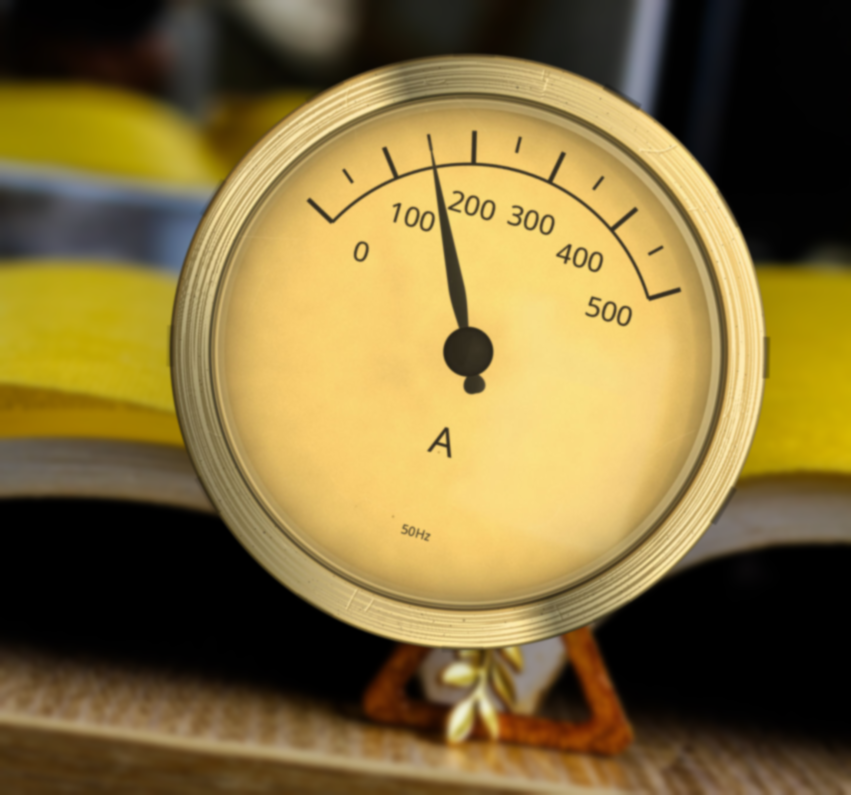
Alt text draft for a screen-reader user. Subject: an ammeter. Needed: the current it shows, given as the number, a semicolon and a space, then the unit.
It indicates 150; A
